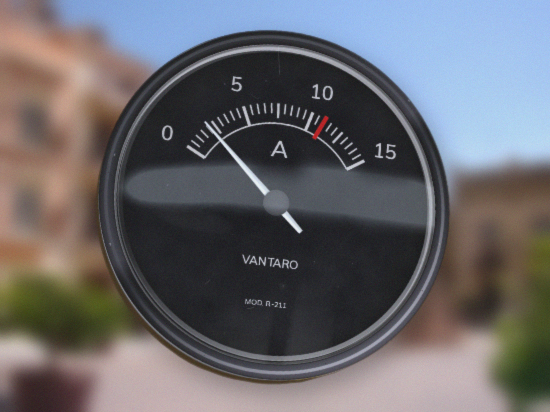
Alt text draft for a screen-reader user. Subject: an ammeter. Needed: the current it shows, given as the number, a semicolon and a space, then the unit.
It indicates 2; A
